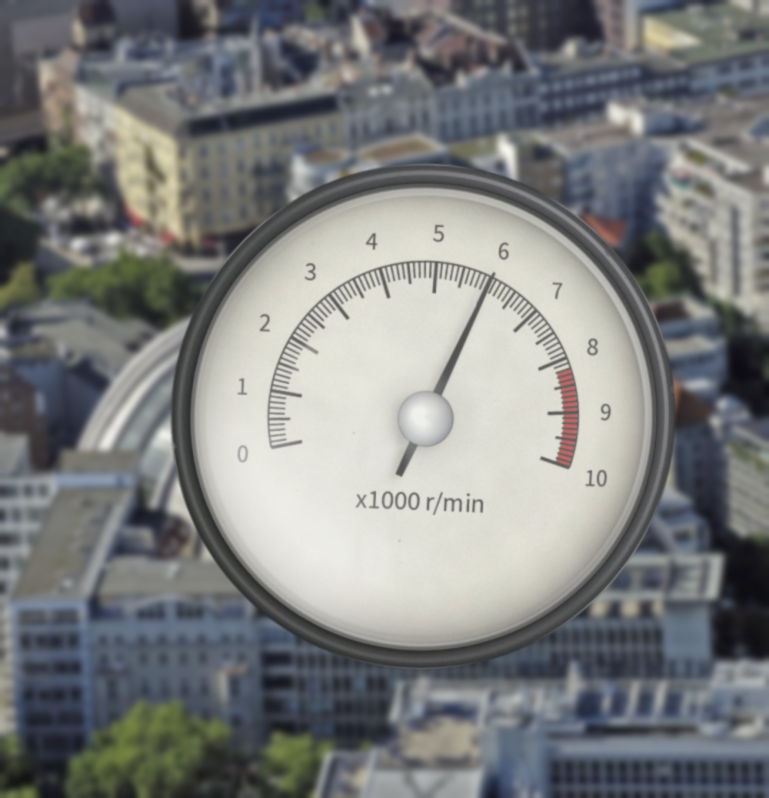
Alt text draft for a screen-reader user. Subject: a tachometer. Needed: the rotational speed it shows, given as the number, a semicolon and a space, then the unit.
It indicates 6000; rpm
